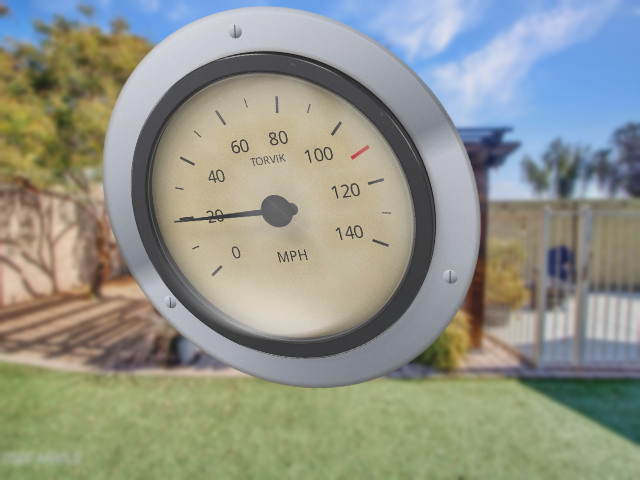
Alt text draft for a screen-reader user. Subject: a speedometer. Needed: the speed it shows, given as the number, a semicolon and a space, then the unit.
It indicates 20; mph
